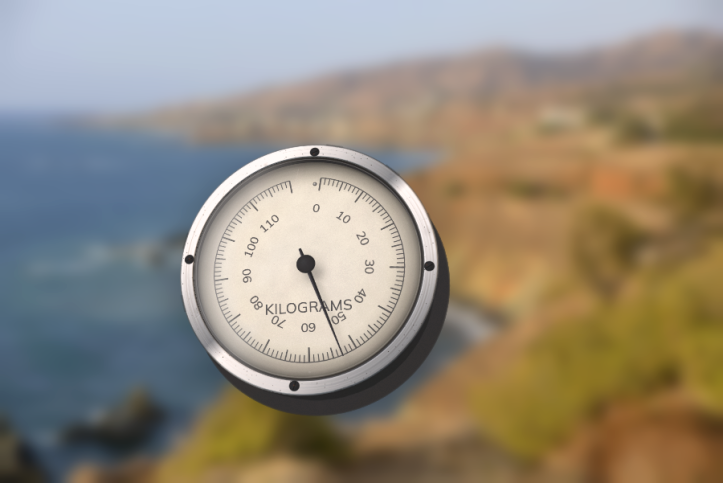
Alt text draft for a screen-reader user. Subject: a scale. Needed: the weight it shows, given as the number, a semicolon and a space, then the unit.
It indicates 53; kg
